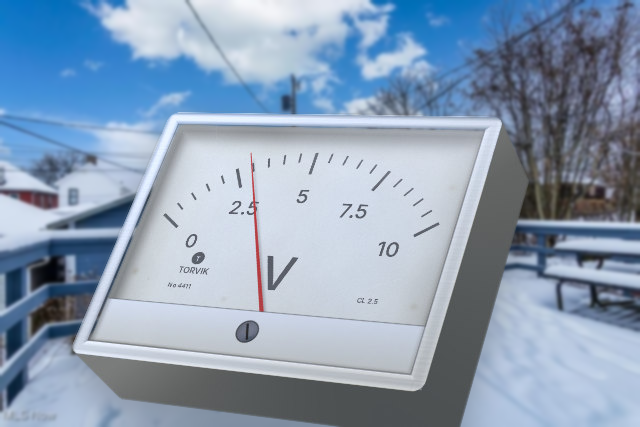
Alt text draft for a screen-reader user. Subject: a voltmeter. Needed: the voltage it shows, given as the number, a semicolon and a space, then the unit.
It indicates 3; V
